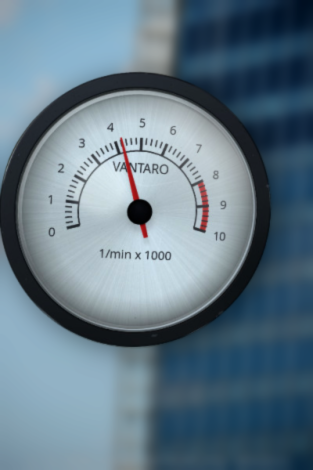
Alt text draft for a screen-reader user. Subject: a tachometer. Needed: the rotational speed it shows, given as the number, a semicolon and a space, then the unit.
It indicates 4200; rpm
